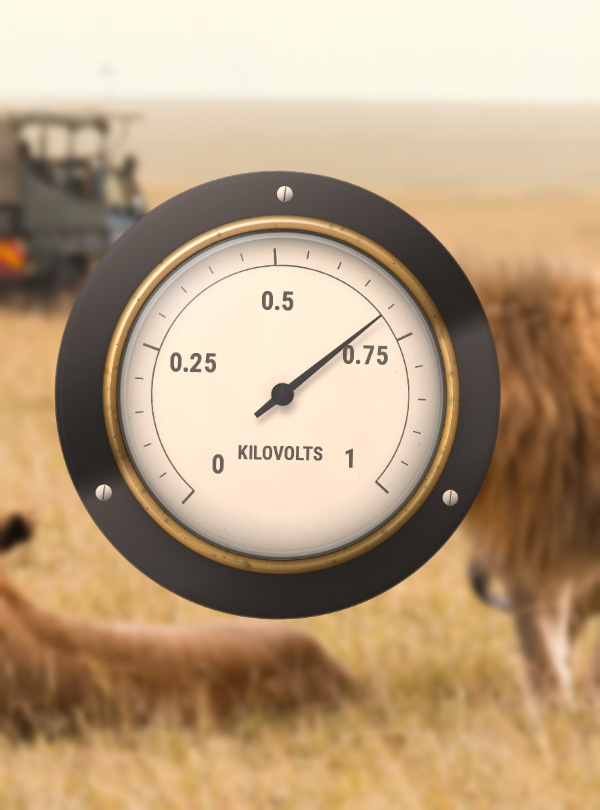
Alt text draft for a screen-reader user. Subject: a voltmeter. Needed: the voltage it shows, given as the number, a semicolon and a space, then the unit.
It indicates 0.7; kV
